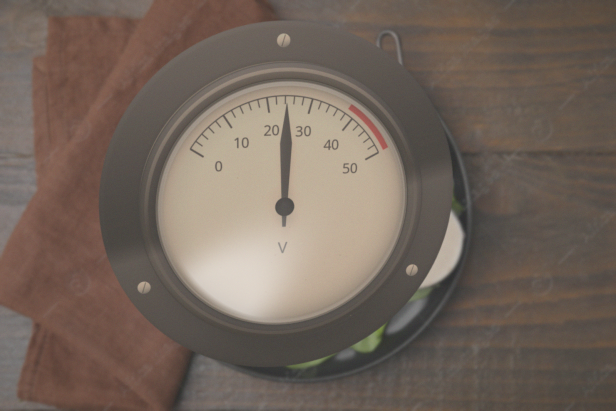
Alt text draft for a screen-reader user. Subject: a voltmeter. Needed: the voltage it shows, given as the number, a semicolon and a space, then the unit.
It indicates 24; V
